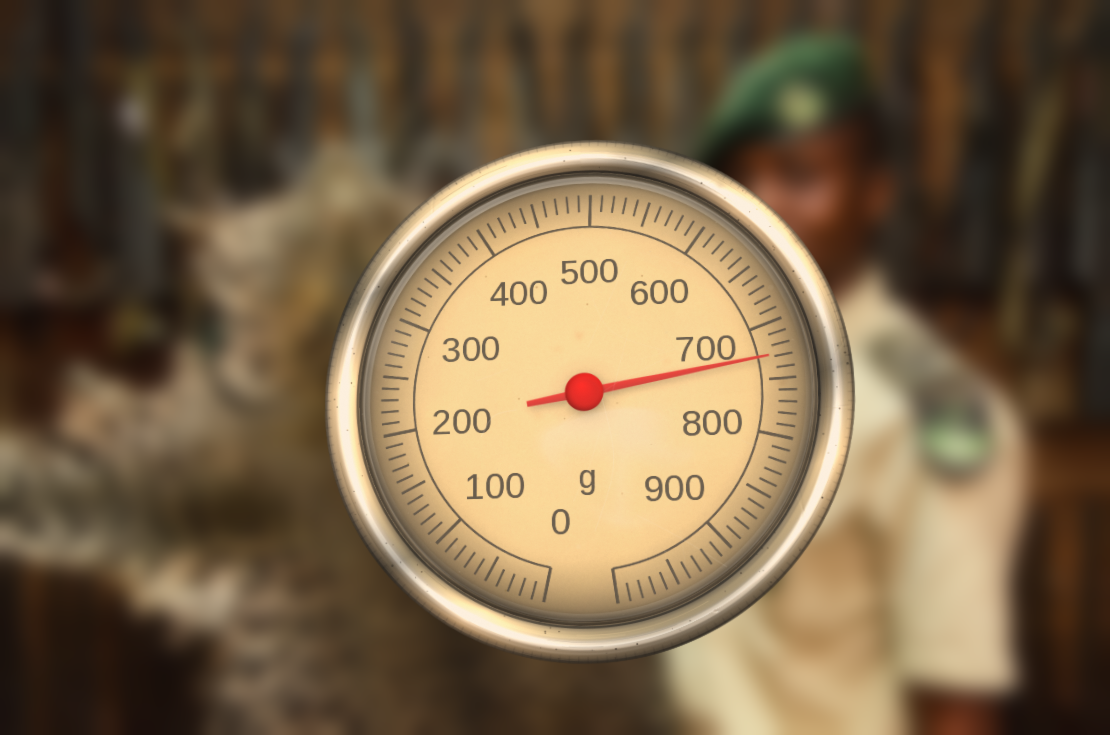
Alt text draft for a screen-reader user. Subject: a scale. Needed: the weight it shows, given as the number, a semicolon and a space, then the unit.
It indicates 730; g
